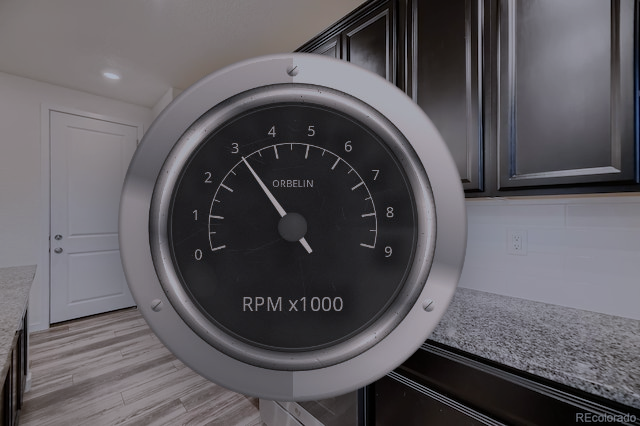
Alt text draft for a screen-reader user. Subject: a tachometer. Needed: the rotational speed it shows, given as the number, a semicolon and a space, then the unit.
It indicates 3000; rpm
